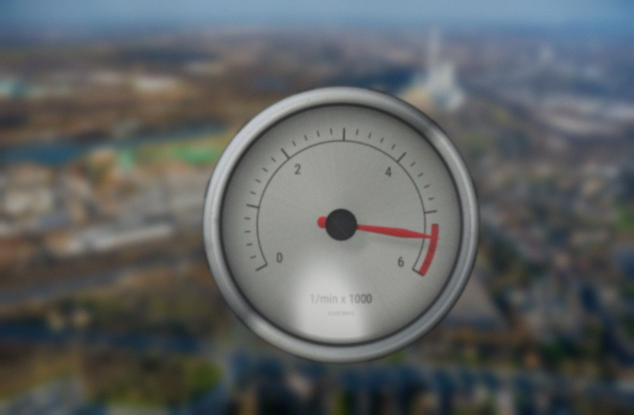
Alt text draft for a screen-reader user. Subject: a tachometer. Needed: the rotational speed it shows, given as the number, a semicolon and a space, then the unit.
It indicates 5400; rpm
